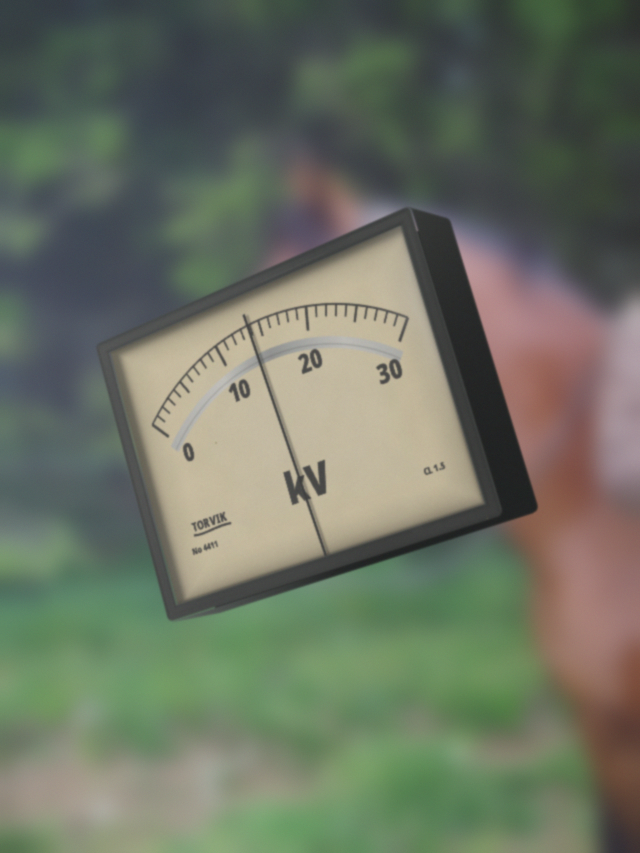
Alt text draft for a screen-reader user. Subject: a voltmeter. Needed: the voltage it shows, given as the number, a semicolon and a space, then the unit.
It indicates 14; kV
